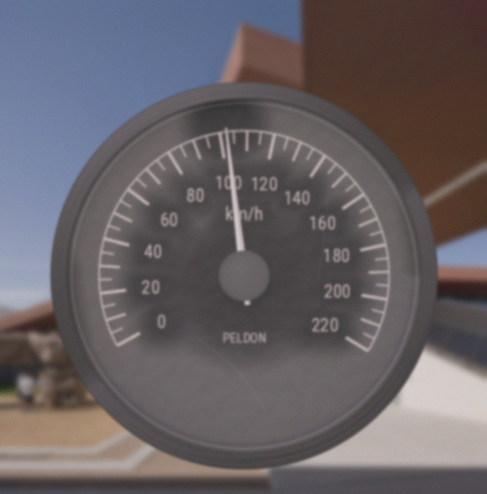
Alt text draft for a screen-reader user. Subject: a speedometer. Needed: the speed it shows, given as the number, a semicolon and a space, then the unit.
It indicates 102.5; km/h
